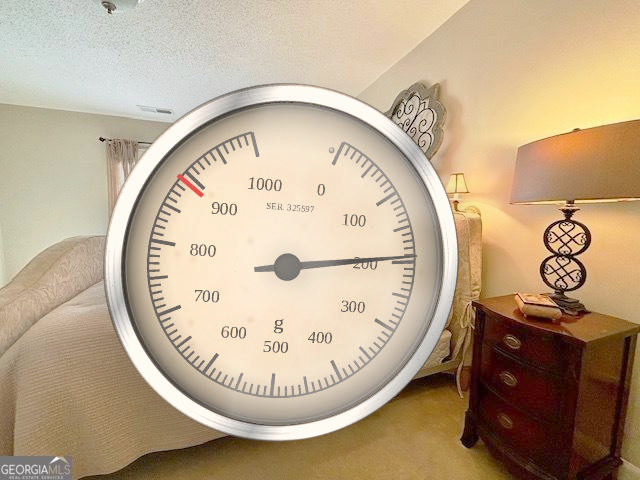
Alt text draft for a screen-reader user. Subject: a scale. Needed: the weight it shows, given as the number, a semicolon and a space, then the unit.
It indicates 190; g
